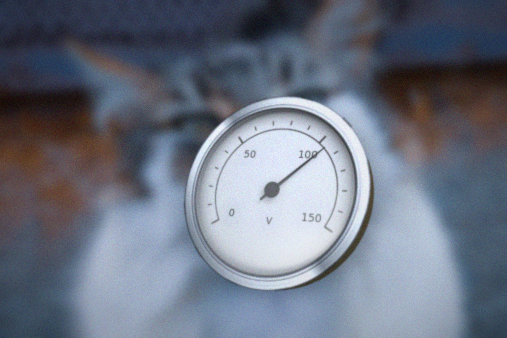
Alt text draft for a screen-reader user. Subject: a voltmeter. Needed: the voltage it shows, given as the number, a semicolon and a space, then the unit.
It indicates 105; V
